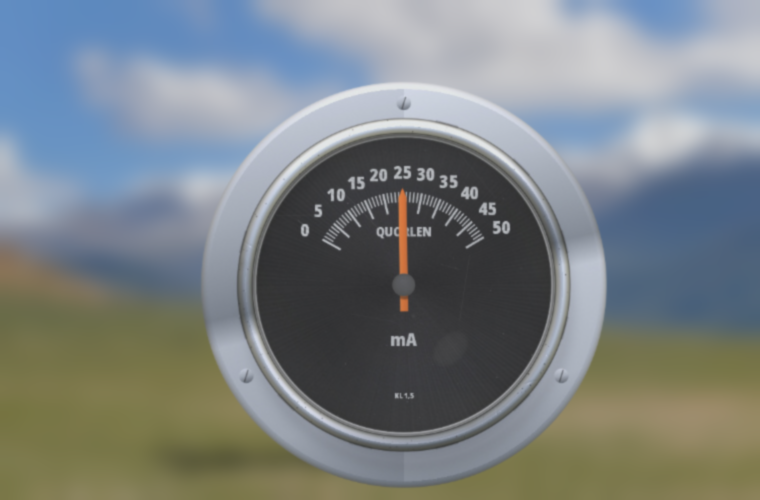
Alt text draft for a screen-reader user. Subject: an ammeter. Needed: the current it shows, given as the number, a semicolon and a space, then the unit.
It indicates 25; mA
